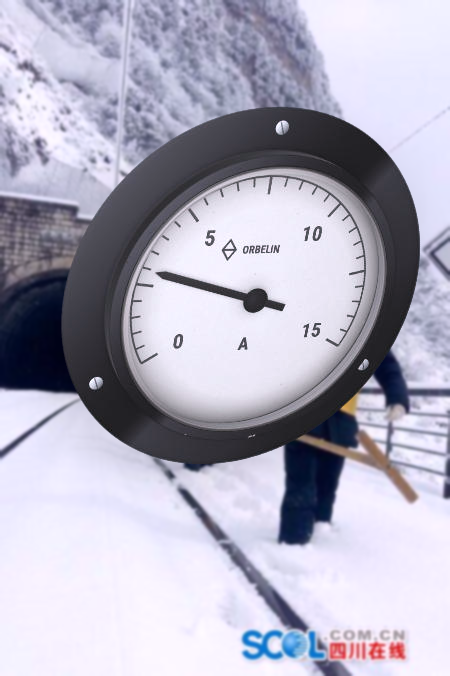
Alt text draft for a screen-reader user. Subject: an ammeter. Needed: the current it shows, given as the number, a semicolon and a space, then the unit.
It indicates 3; A
